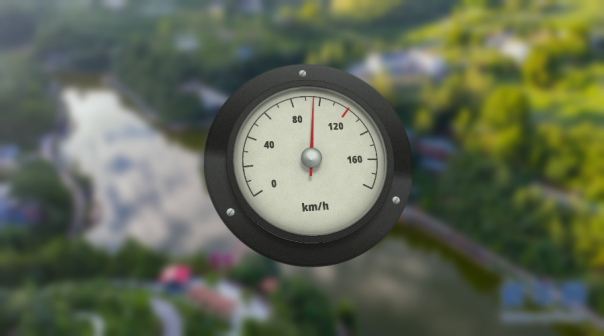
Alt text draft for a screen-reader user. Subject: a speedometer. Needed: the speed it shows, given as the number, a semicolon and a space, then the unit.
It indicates 95; km/h
